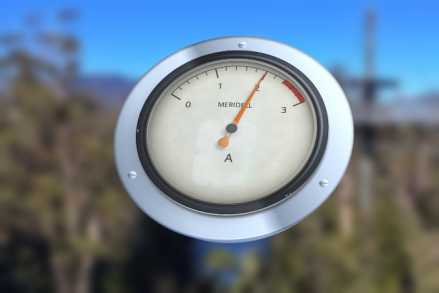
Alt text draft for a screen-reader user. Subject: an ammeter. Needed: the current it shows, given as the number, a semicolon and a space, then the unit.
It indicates 2; A
